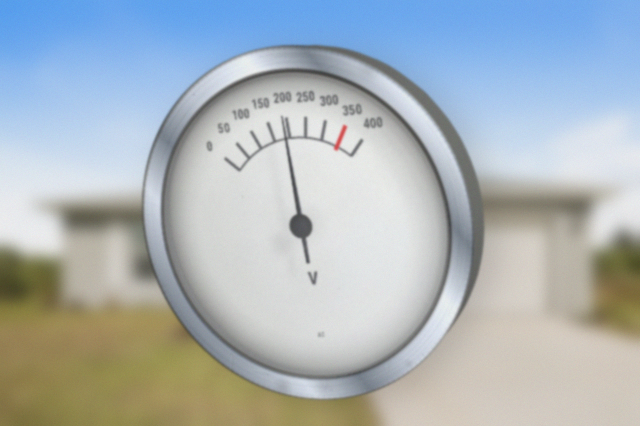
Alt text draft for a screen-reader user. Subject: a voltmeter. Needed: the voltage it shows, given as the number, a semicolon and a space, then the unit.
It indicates 200; V
